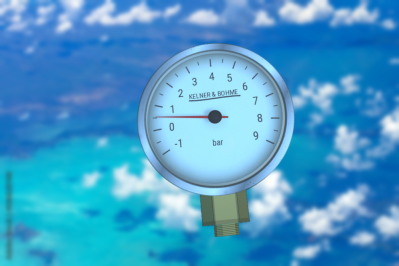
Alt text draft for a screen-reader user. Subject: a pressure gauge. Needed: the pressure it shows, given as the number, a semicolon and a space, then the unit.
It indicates 0.5; bar
